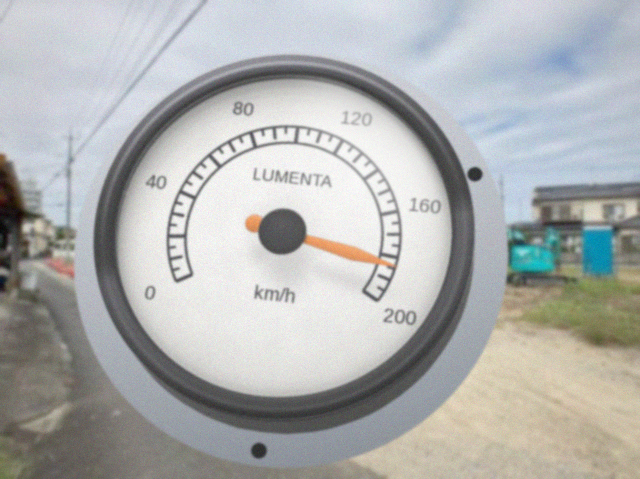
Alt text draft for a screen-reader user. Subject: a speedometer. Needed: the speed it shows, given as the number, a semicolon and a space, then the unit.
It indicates 185; km/h
